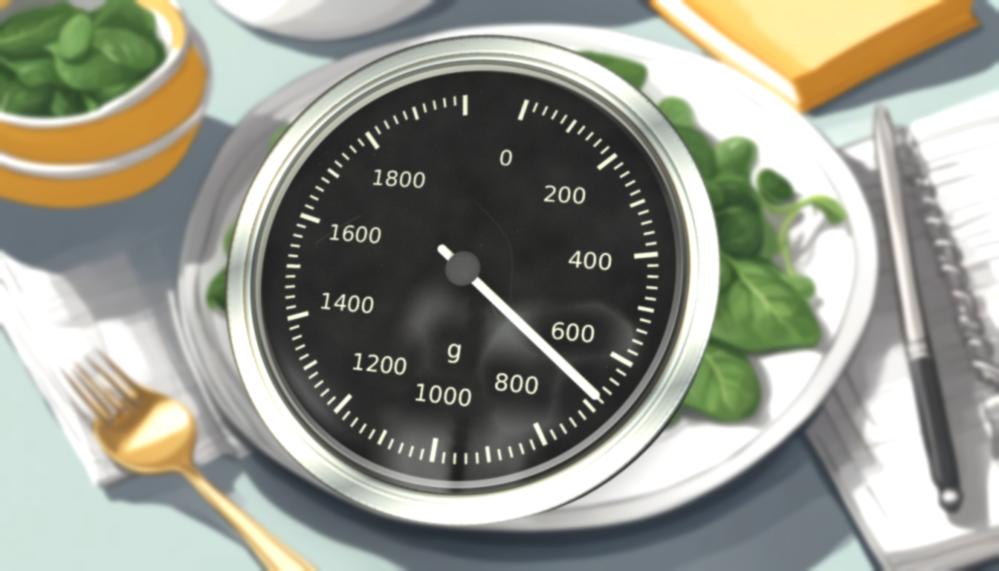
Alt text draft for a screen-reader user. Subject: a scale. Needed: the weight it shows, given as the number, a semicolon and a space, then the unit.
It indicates 680; g
